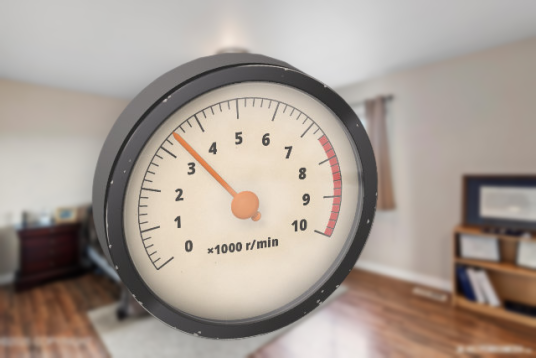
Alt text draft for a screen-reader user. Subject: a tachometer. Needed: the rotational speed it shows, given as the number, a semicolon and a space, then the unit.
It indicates 3400; rpm
